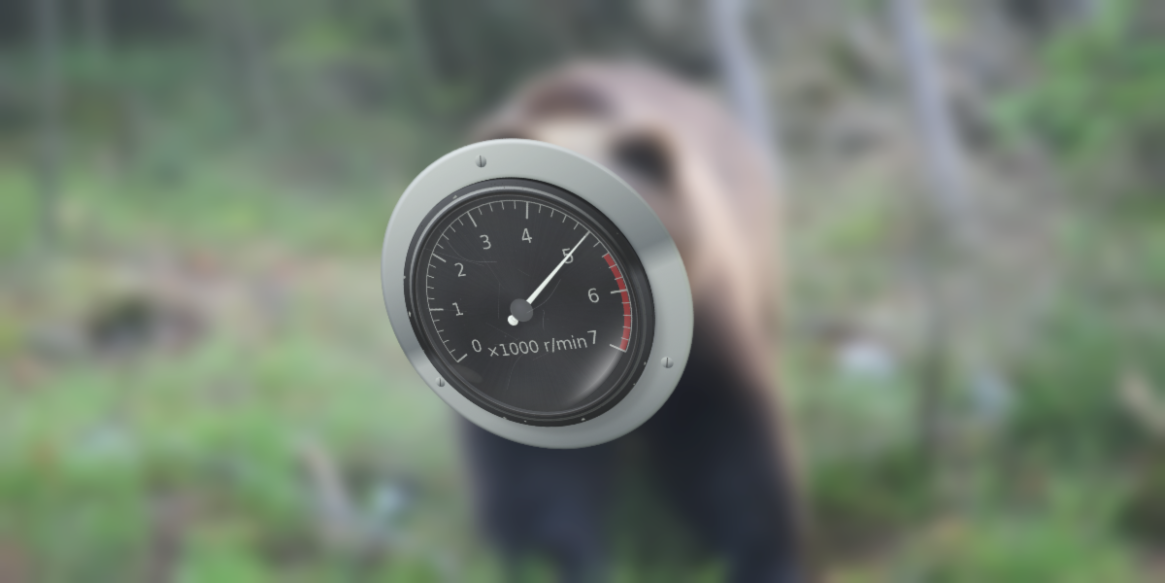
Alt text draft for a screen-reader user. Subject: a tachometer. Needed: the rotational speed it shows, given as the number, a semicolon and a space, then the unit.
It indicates 5000; rpm
